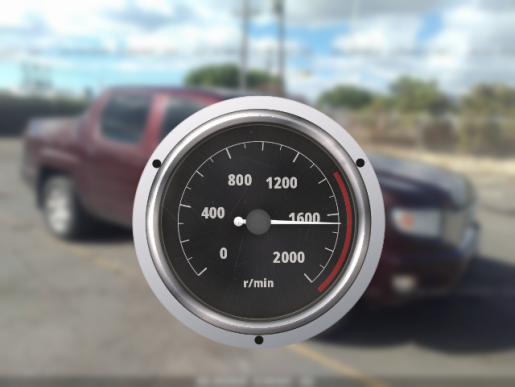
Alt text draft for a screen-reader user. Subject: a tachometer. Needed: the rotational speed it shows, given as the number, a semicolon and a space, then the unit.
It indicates 1650; rpm
